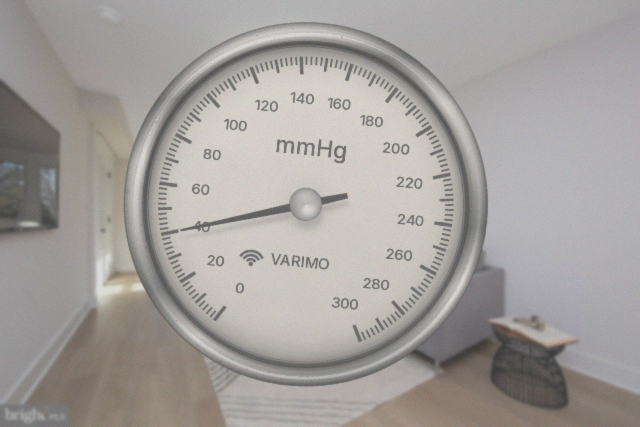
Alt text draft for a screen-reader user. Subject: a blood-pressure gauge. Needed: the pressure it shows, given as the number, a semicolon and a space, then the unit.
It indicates 40; mmHg
